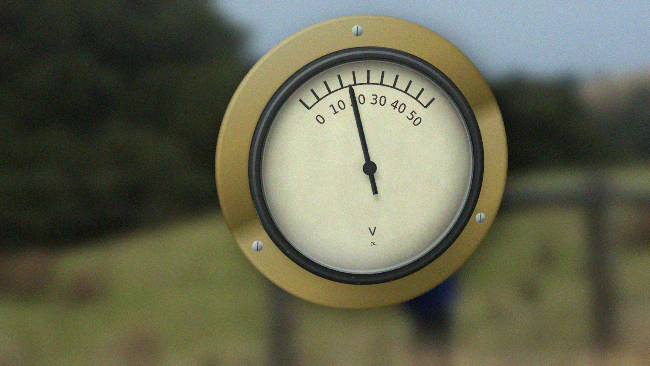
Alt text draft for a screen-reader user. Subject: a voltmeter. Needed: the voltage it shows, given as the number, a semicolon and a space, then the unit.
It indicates 17.5; V
